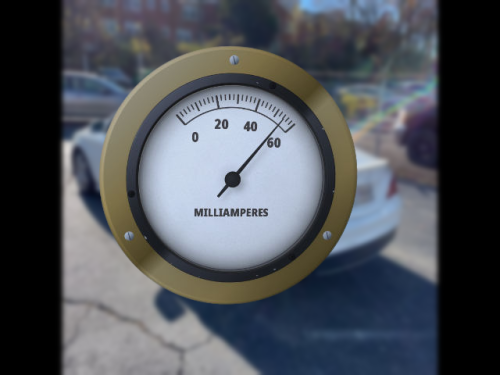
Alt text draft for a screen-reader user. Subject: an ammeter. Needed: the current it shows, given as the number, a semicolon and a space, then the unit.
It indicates 54; mA
